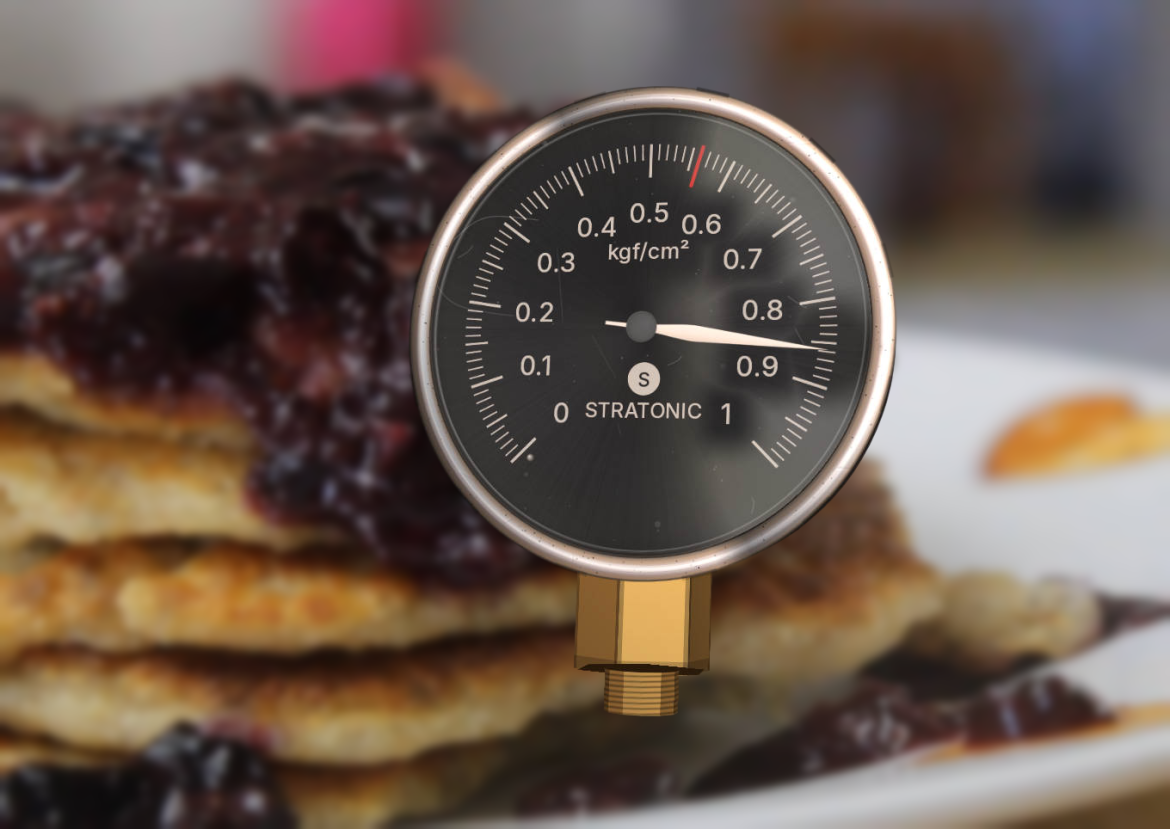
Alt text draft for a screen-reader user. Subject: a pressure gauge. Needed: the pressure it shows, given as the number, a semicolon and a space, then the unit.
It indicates 0.86; kg/cm²
